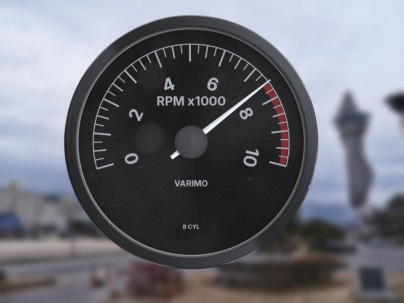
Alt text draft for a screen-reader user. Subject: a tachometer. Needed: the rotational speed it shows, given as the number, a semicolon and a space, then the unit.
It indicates 7500; rpm
